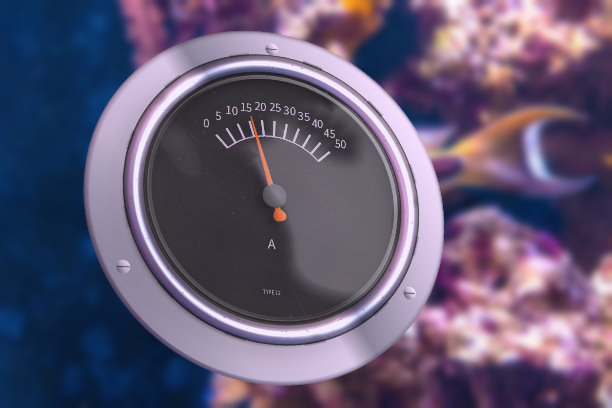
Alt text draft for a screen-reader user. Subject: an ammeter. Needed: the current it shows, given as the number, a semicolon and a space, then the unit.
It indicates 15; A
